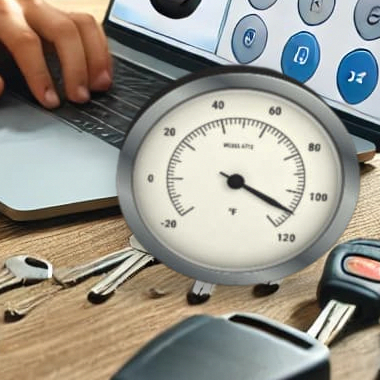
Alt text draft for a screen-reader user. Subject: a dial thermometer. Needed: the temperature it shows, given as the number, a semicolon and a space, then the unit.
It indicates 110; °F
